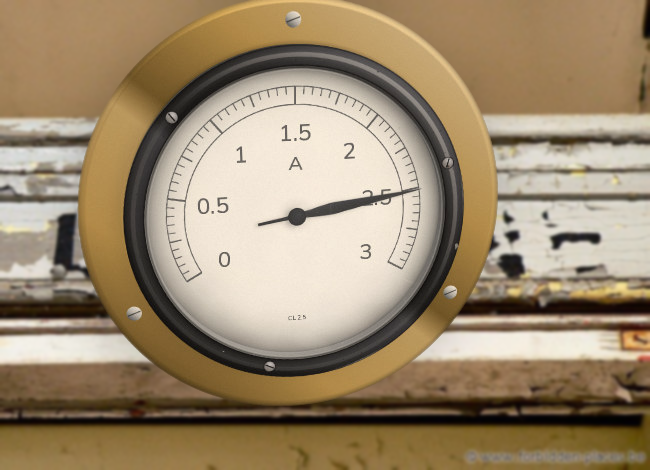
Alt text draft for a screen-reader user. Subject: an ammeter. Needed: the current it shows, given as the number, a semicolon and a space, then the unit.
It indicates 2.5; A
